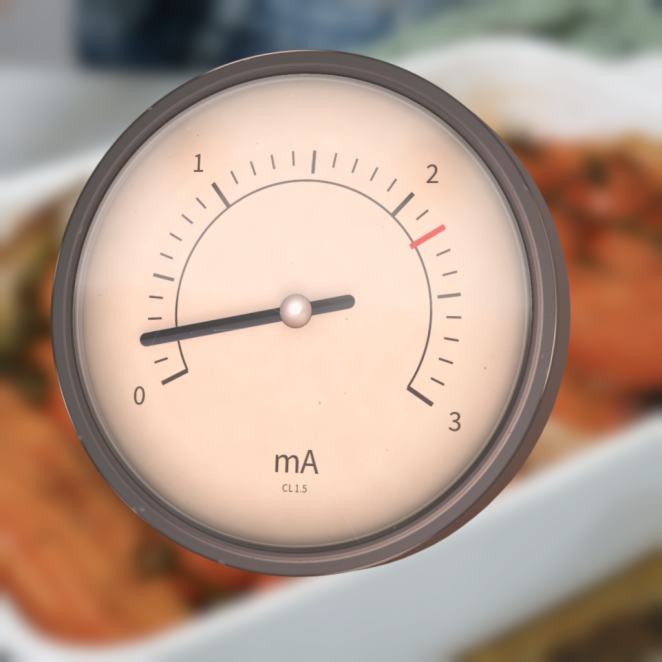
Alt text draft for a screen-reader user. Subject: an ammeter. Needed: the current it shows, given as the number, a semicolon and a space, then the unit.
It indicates 0.2; mA
